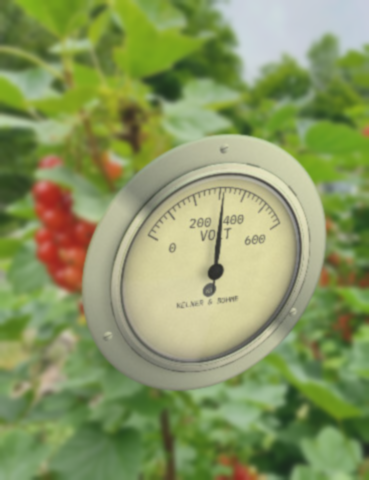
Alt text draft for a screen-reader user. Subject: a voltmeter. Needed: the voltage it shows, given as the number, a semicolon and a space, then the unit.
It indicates 300; V
